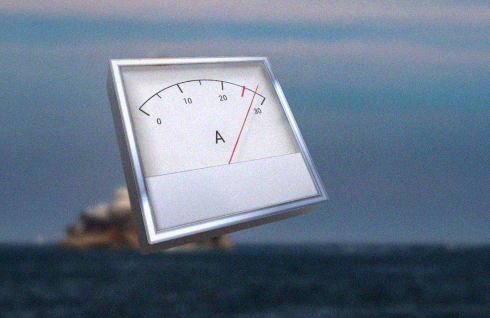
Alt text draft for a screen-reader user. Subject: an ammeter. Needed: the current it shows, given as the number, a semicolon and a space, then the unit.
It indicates 27.5; A
